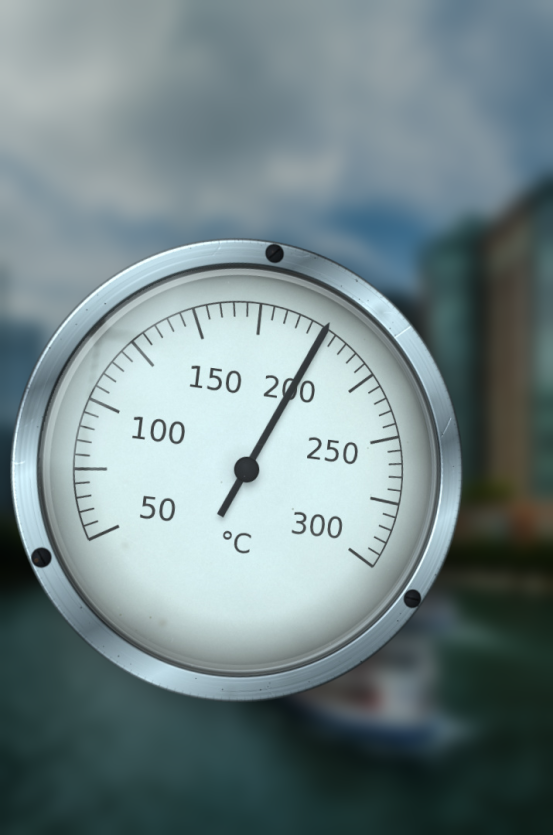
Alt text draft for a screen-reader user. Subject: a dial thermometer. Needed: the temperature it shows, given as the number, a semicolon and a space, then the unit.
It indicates 200; °C
